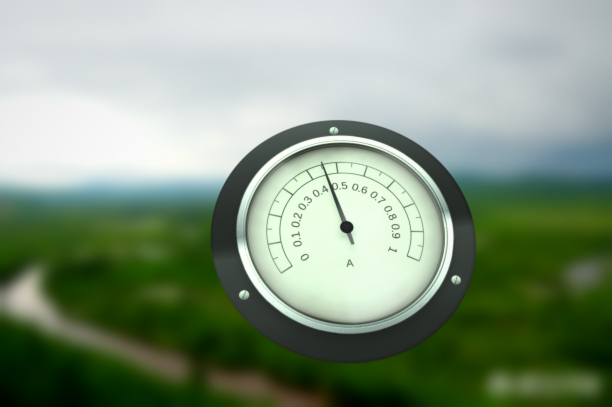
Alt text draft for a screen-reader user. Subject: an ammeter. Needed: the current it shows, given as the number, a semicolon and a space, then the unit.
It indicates 0.45; A
